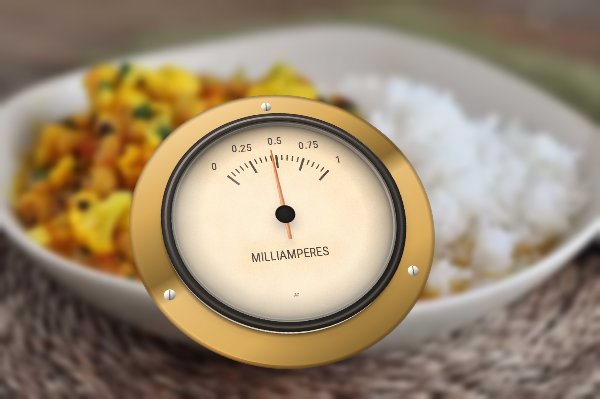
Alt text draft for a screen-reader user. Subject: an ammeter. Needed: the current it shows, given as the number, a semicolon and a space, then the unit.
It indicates 0.45; mA
